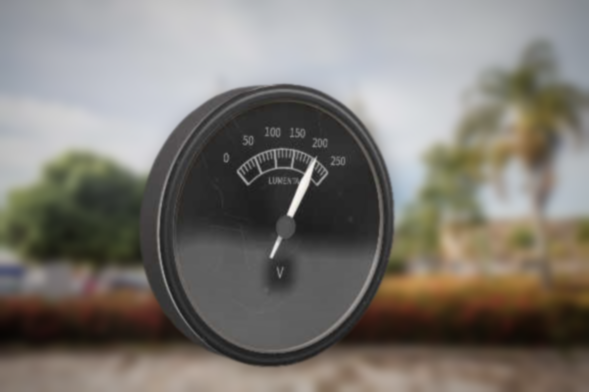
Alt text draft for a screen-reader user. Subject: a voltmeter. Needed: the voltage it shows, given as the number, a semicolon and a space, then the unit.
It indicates 200; V
